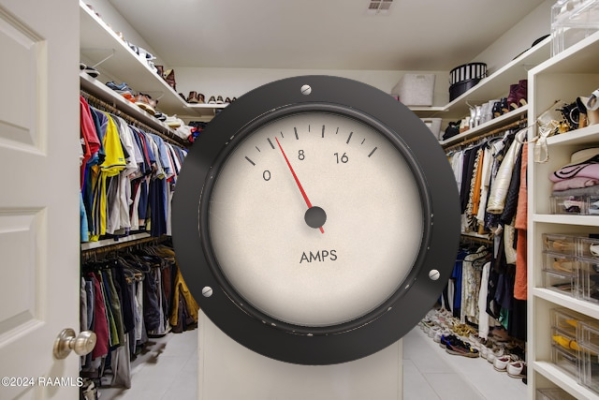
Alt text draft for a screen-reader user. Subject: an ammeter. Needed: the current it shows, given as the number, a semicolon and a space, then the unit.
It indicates 5; A
